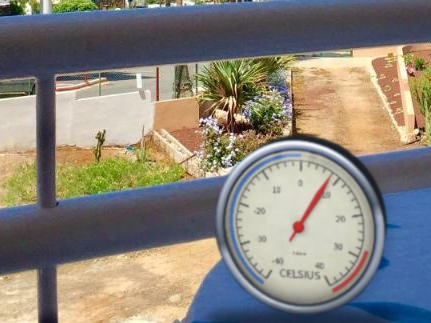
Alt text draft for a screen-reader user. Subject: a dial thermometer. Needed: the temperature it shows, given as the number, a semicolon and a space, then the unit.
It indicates 8; °C
